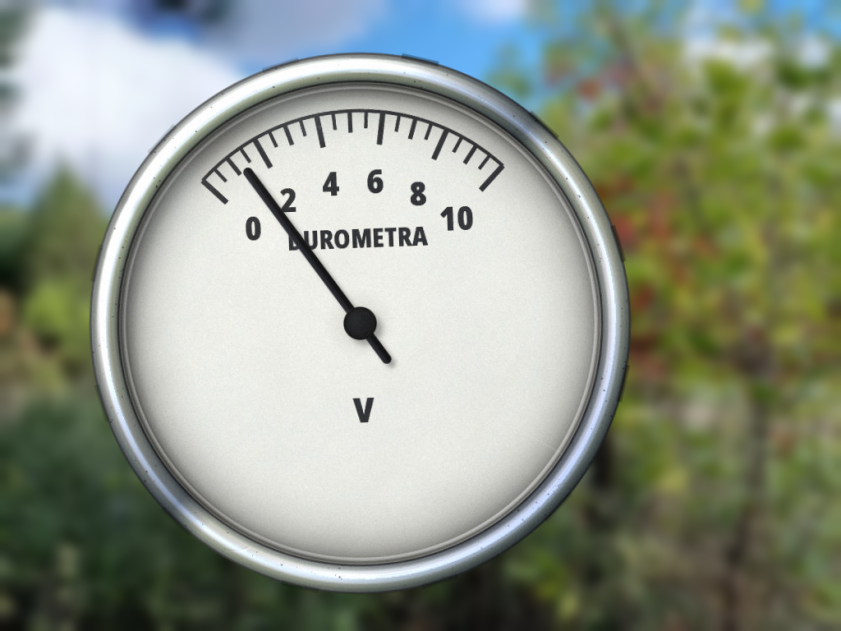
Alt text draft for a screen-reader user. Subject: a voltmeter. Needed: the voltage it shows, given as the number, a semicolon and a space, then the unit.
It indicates 1.25; V
